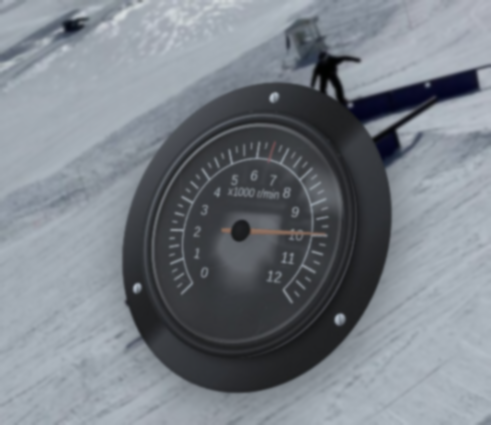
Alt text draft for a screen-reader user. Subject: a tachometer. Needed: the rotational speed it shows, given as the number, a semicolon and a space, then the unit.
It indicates 10000; rpm
